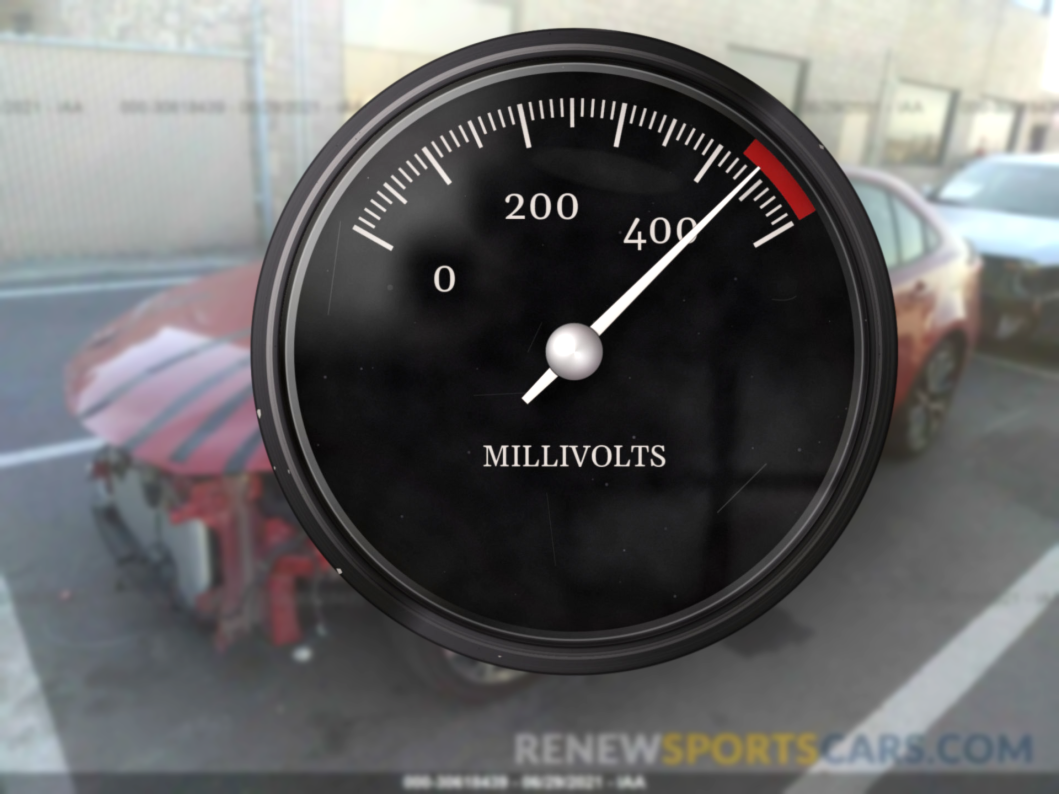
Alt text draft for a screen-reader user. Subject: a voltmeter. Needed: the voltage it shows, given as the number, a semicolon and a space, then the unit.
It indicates 440; mV
